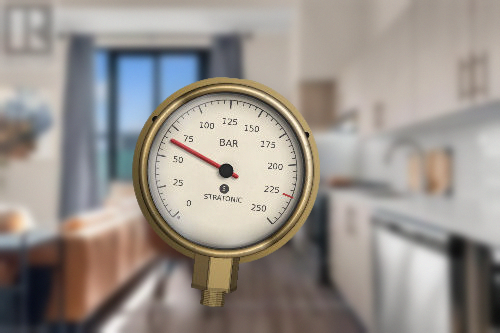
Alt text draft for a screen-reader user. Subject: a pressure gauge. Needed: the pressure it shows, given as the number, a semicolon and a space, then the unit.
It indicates 65; bar
